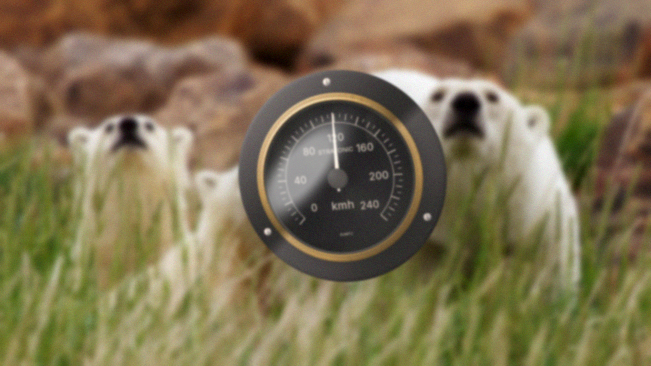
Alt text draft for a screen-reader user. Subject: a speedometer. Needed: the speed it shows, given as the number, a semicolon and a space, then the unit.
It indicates 120; km/h
